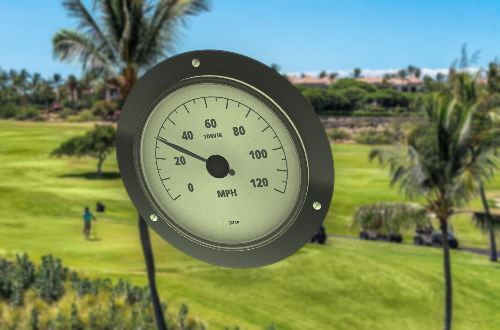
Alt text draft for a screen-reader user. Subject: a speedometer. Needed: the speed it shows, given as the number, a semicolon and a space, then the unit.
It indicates 30; mph
